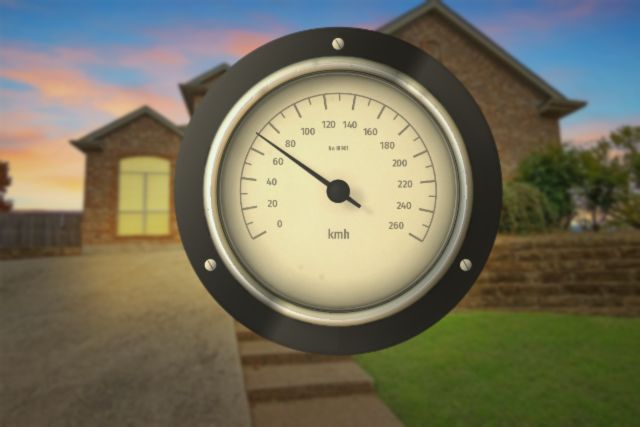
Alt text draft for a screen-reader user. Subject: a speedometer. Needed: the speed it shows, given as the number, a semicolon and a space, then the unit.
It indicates 70; km/h
